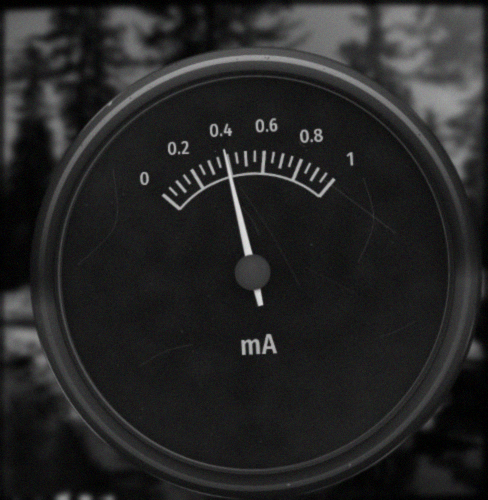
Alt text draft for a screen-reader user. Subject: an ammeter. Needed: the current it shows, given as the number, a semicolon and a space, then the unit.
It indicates 0.4; mA
